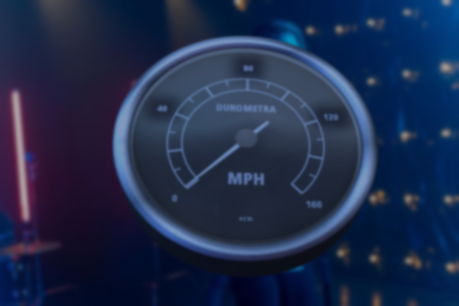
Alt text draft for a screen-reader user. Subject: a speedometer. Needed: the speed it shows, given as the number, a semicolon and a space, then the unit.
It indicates 0; mph
